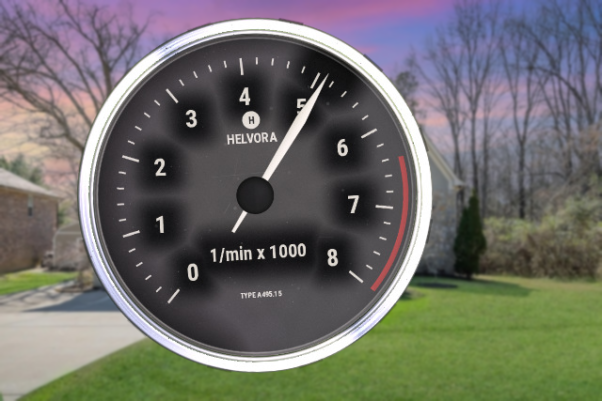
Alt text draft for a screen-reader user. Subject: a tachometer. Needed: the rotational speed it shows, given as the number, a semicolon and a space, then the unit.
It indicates 5100; rpm
